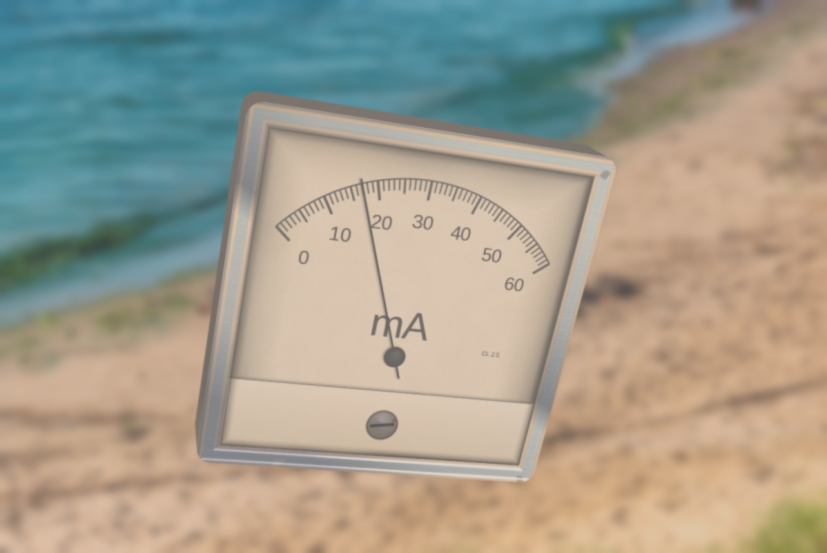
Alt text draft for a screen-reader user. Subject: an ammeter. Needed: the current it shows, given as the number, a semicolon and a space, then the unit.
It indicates 17; mA
